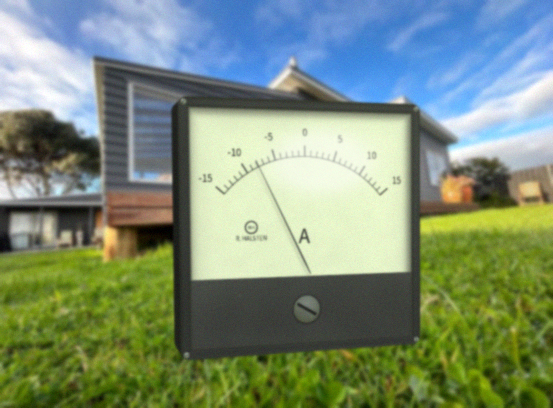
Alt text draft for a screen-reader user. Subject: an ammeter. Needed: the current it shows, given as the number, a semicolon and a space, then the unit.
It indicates -8; A
